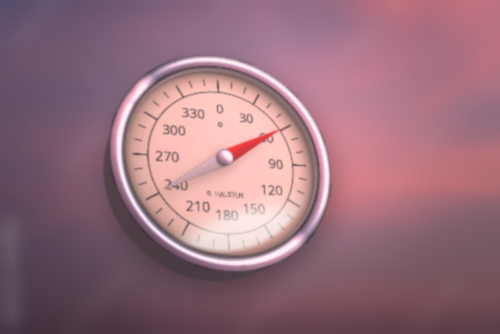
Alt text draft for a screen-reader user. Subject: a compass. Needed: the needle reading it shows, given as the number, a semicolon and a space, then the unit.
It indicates 60; °
